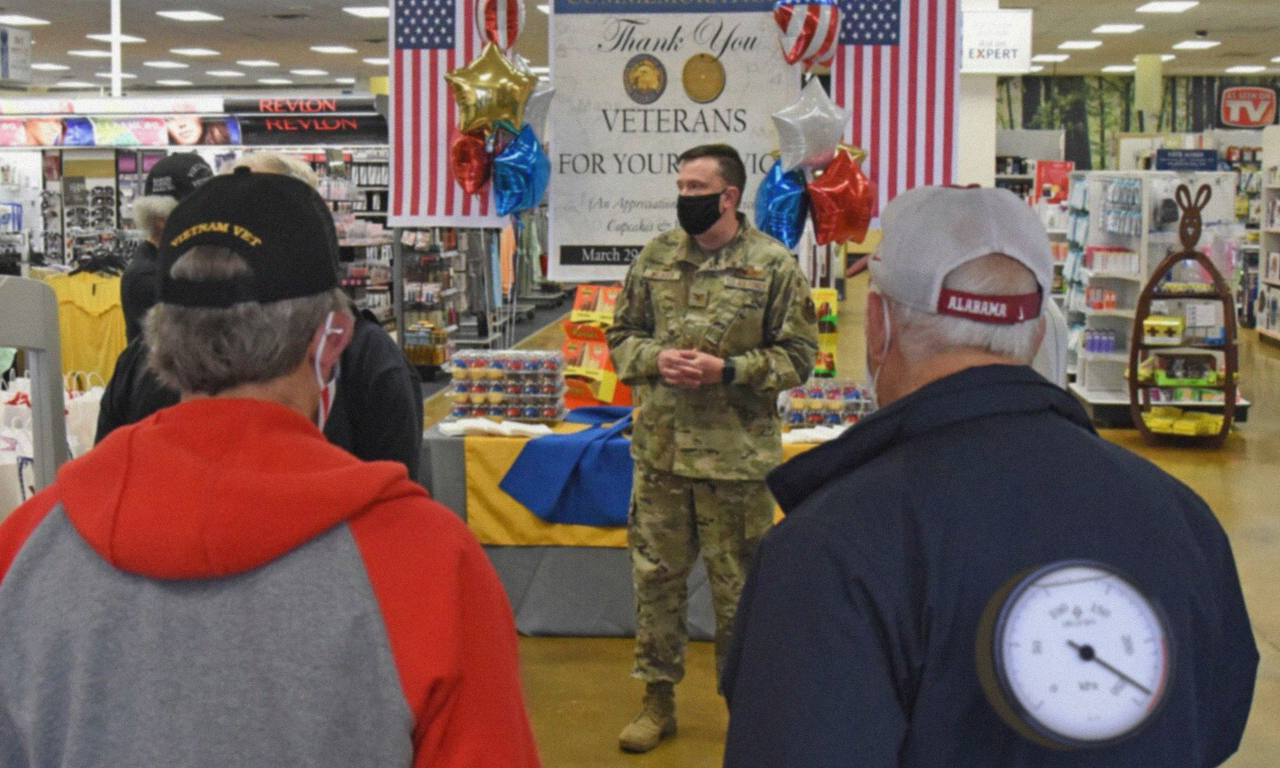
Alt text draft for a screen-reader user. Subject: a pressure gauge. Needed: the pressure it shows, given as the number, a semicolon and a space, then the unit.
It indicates 240; kPa
